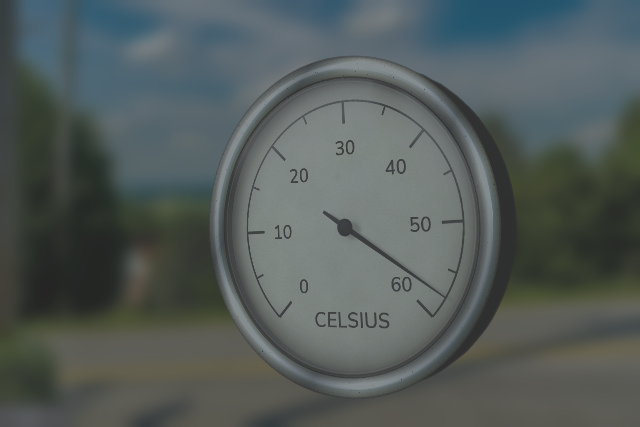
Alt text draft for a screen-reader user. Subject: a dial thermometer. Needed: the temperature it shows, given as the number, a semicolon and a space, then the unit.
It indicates 57.5; °C
